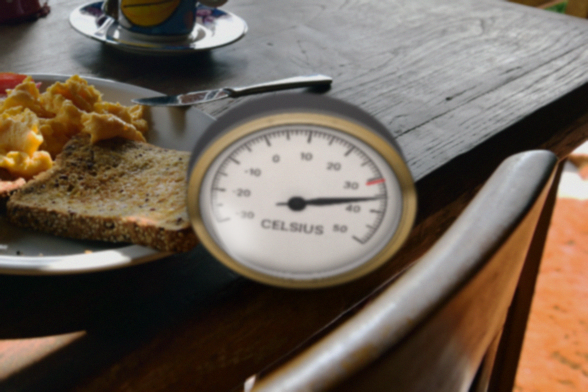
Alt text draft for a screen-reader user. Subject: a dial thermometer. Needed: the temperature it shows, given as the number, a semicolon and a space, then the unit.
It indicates 35; °C
